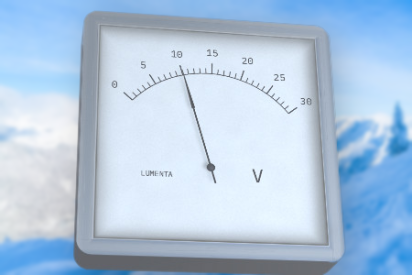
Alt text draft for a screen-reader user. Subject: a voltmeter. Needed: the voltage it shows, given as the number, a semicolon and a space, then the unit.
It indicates 10; V
